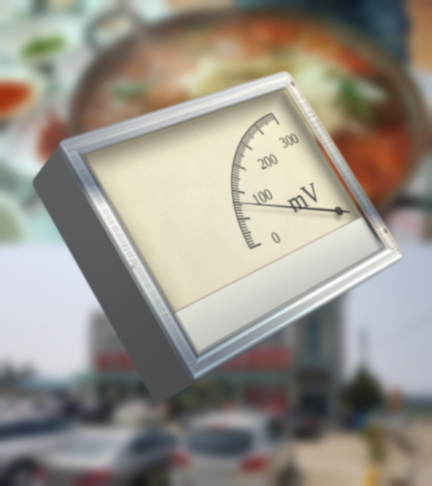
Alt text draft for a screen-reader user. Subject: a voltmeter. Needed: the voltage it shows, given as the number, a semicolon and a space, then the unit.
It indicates 75; mV
